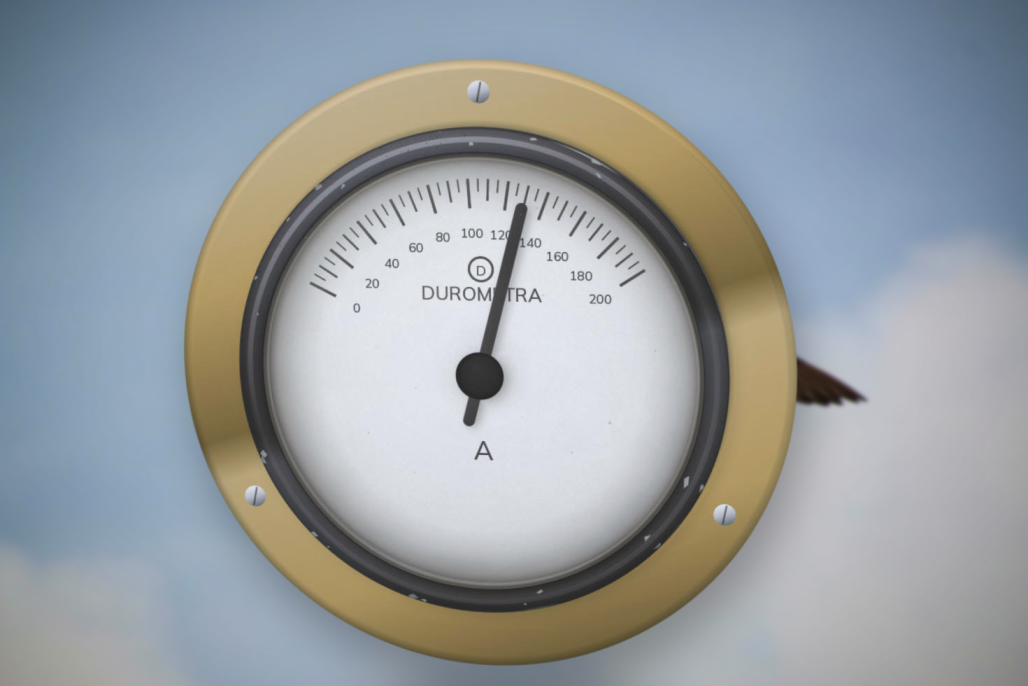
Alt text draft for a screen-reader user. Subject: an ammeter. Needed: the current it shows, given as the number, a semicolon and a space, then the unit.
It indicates 130; A
